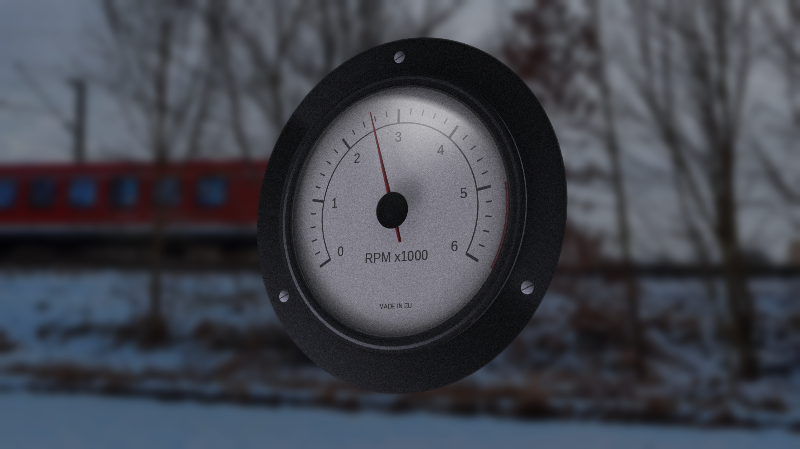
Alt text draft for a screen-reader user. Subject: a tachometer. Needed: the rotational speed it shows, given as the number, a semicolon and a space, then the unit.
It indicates 2600; rpm
